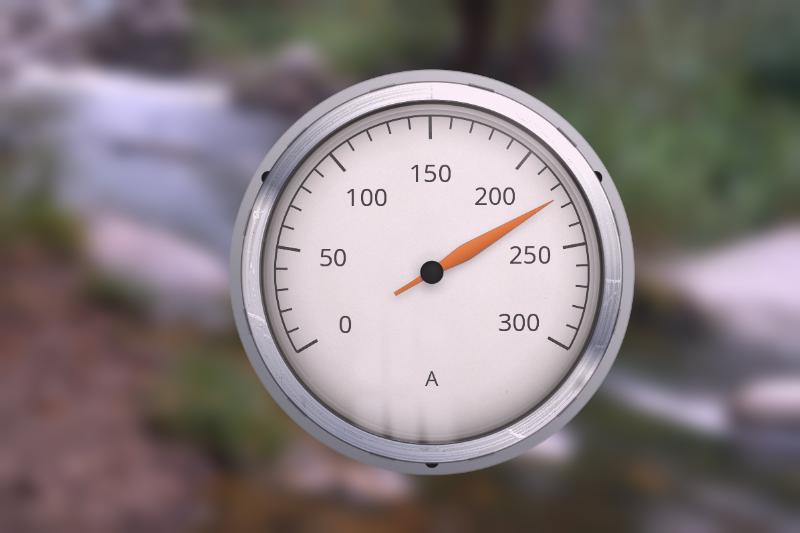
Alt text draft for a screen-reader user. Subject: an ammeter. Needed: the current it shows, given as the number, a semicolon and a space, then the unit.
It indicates 225; A
